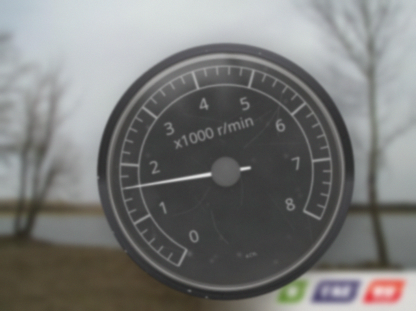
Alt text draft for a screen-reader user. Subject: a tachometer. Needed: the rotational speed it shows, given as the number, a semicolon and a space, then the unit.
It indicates 1600; rpm
